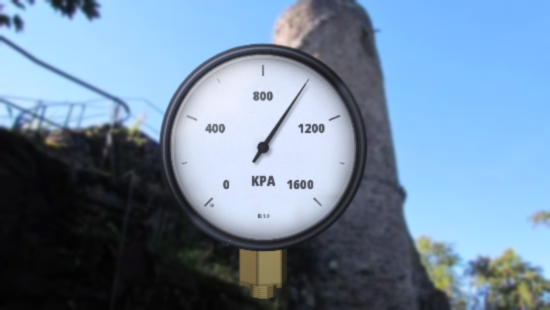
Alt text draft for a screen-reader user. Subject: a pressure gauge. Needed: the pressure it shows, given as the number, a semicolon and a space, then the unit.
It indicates 1000; kPa
